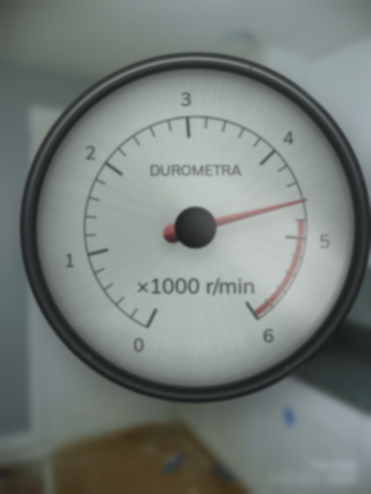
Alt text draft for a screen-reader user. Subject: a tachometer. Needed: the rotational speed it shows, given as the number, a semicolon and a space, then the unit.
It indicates 4600; rpm
